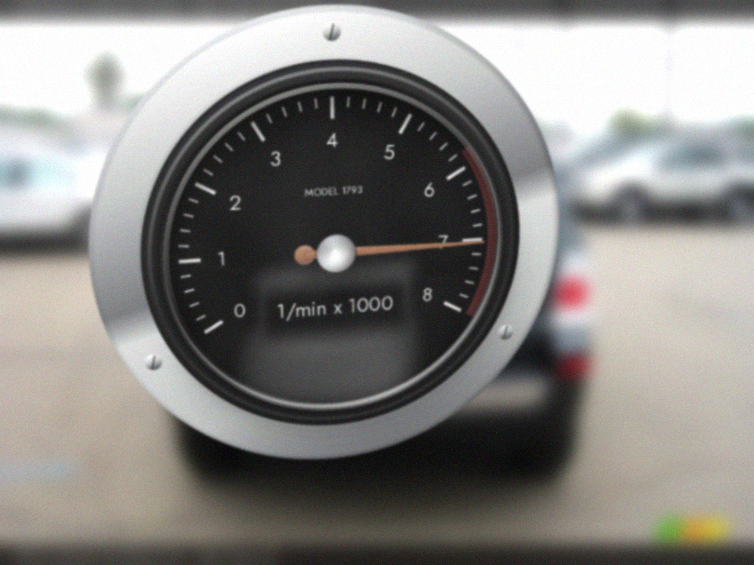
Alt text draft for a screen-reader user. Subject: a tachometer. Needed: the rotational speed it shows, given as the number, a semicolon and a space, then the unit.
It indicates 7000; rpm
